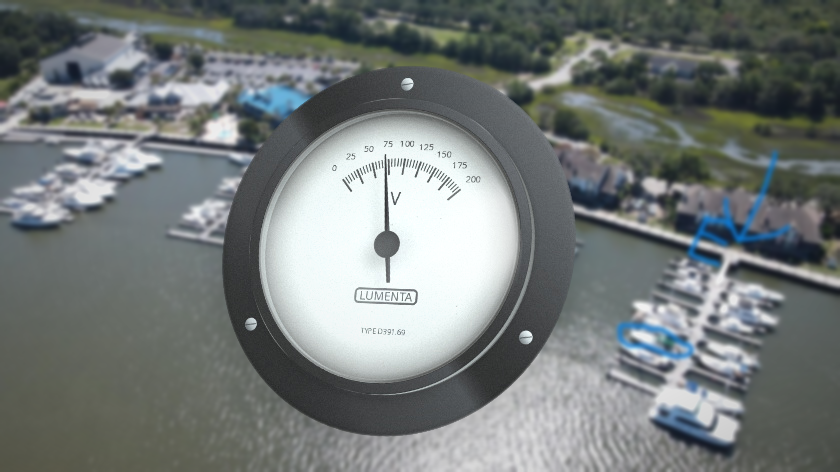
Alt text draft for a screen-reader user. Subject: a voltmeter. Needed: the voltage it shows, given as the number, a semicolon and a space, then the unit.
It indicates 75; V
